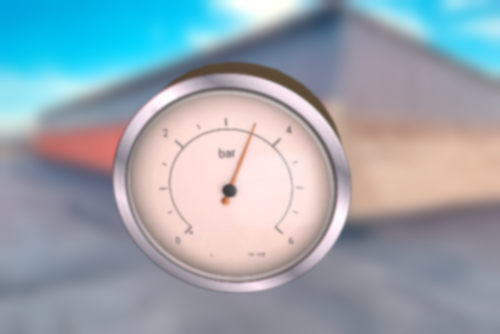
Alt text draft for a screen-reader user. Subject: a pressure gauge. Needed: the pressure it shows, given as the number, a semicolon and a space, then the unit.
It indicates 3.5; bar
